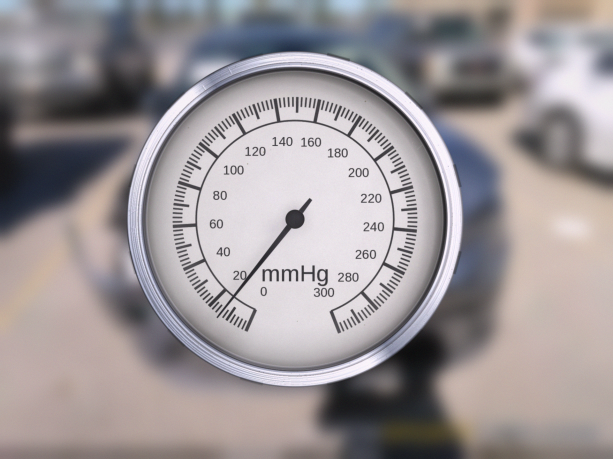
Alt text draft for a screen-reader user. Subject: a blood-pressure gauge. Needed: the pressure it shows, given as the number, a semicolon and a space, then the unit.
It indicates 14; mmHg
